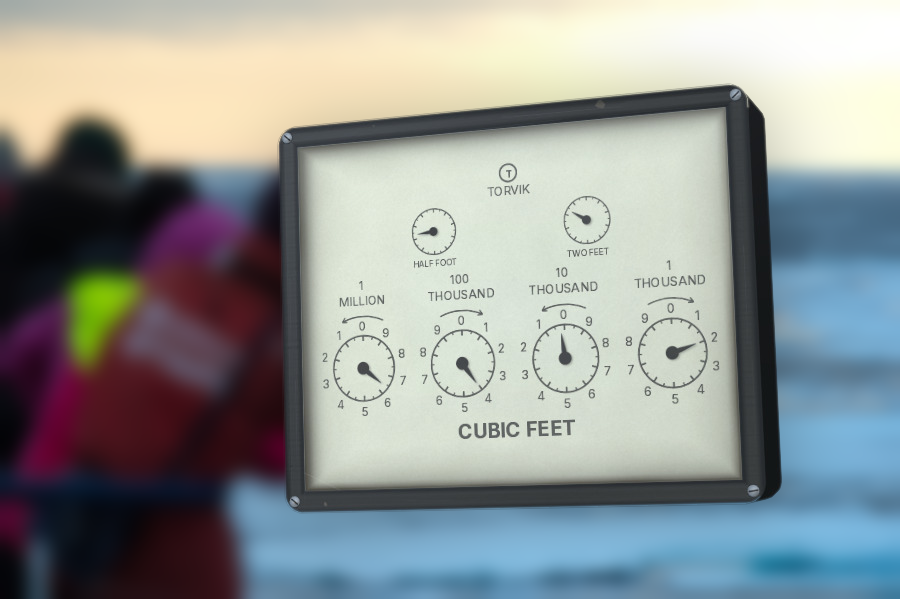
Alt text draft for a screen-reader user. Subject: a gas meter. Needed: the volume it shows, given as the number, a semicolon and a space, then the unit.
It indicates 640200; ft³
